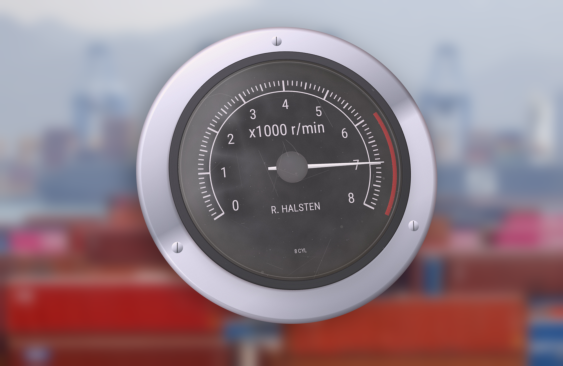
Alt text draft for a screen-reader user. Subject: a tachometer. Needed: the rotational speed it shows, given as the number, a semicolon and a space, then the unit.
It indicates 7000; rpm
